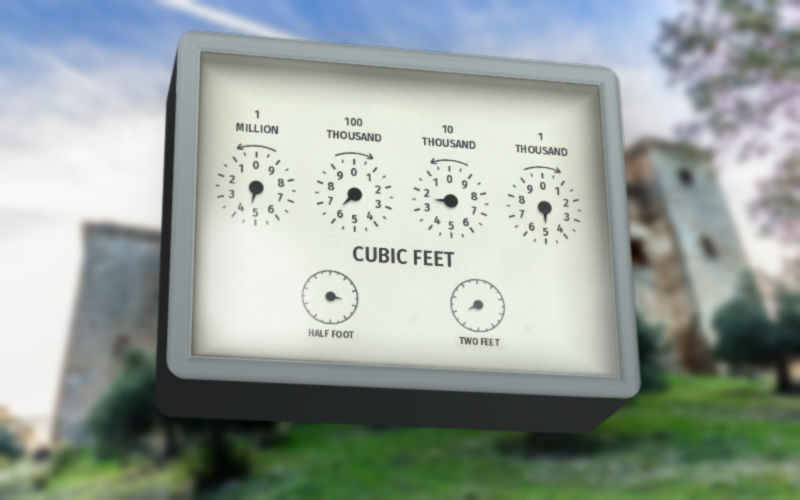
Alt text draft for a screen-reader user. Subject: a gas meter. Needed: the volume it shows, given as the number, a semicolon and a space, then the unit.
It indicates 462500; ft³
